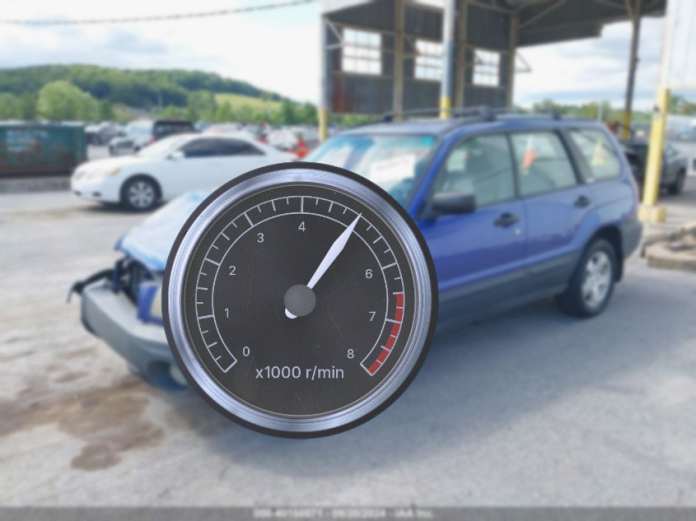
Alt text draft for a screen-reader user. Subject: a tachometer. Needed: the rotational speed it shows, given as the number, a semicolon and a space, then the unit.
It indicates 5000; rpm
